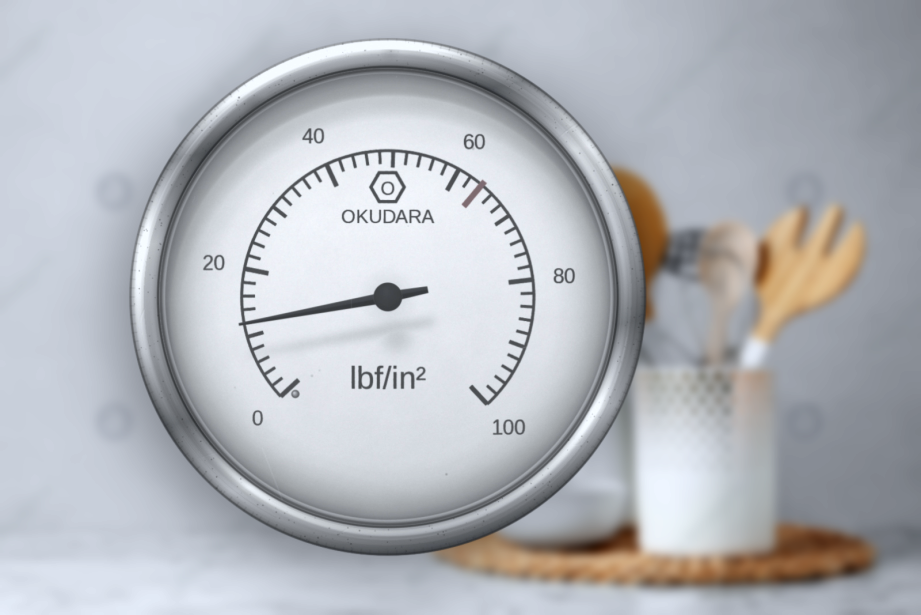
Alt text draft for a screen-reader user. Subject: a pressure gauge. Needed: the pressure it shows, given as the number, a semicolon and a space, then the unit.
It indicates 12; psi
